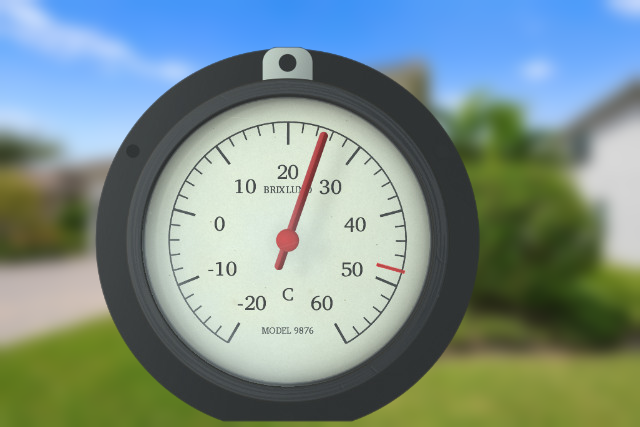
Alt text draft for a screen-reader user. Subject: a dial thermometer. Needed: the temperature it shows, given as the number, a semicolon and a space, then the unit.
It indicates 25; °C
